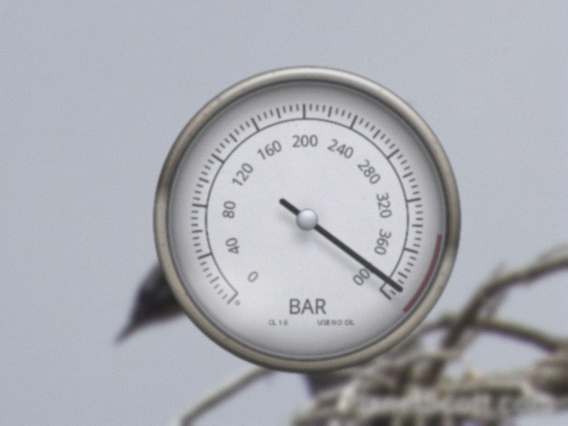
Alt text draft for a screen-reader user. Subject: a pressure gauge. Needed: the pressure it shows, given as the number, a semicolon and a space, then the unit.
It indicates 390; bar
